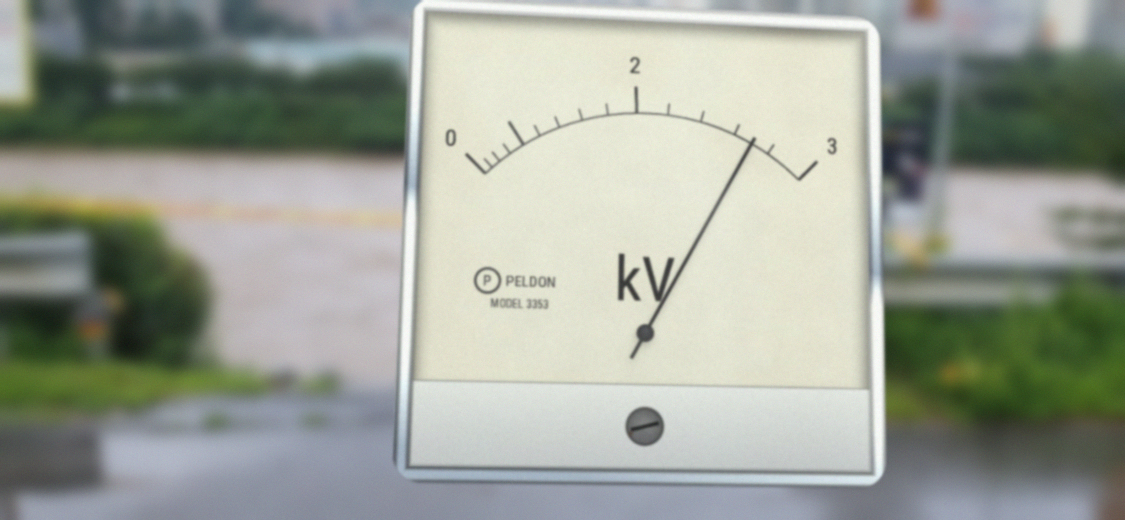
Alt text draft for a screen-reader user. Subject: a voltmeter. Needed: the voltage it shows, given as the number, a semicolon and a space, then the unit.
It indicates 2.7; kV
